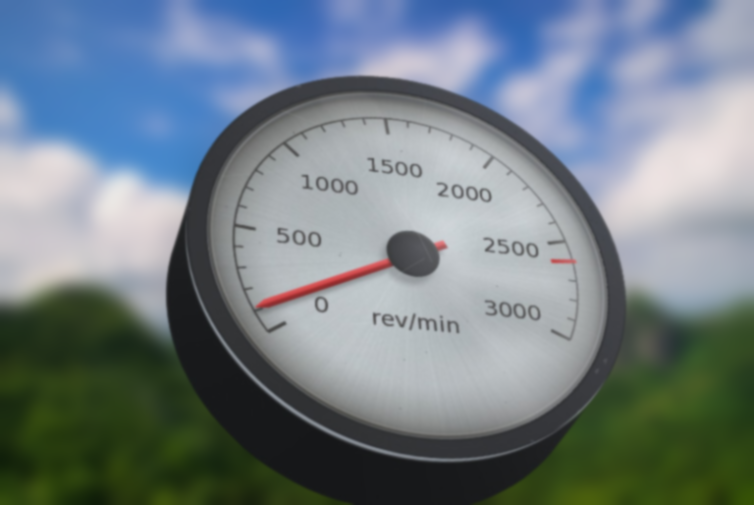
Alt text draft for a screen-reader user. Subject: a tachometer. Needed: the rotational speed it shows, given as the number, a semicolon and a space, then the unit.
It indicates 100; rpm
